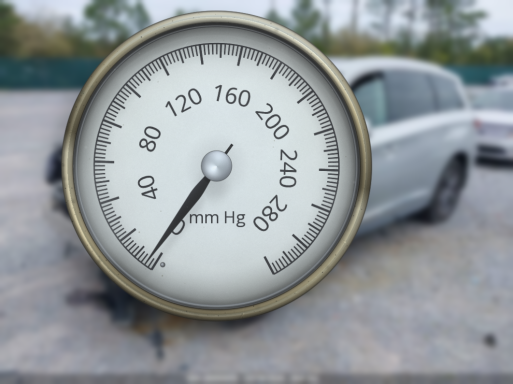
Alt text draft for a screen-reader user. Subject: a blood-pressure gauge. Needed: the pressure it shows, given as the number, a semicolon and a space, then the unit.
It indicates 4; mmHg
